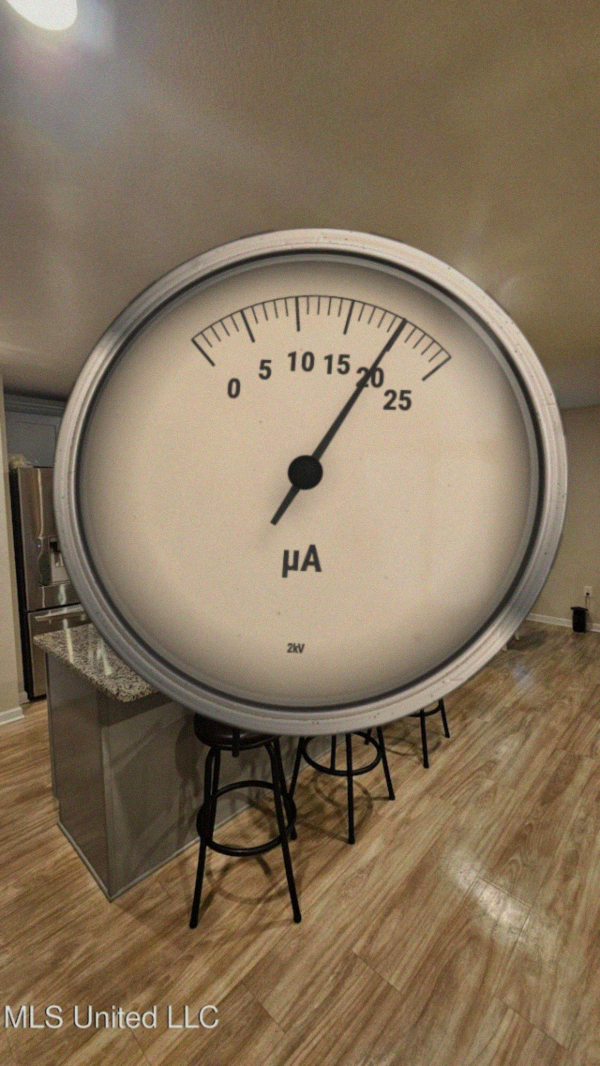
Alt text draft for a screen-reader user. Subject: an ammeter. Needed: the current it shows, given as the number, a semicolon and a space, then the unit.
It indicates 20; µA
